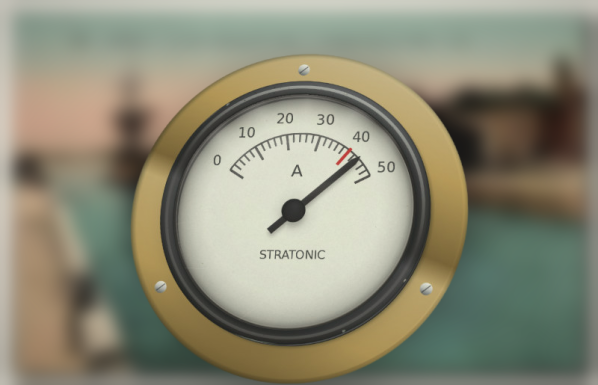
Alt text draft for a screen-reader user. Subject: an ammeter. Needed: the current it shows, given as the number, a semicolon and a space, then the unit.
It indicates 44; A
